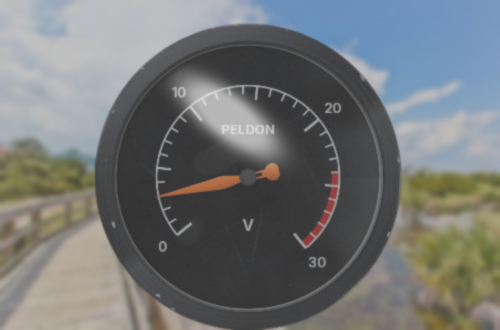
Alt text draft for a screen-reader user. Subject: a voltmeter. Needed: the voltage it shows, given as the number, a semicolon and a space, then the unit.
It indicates 3; V
